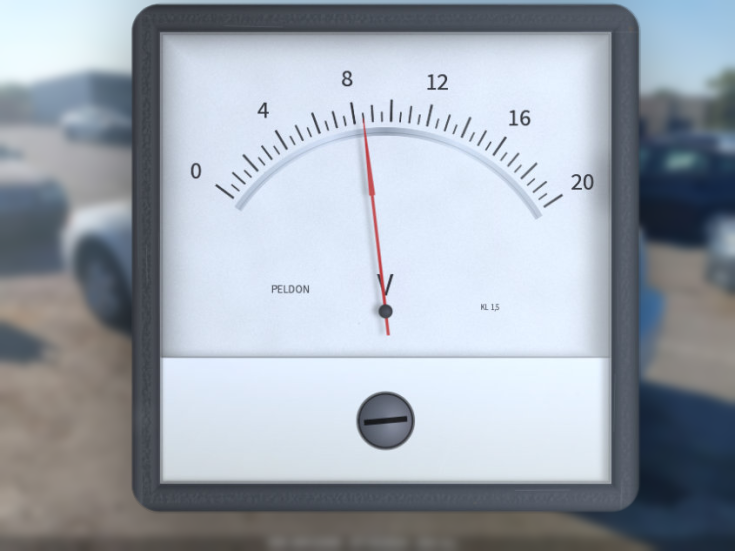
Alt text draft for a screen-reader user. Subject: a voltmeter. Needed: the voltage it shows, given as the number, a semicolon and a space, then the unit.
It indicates 8.5; V
